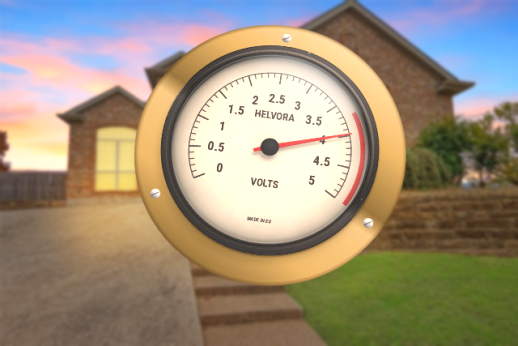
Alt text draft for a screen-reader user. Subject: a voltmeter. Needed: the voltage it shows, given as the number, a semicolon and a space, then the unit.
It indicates 4; V
